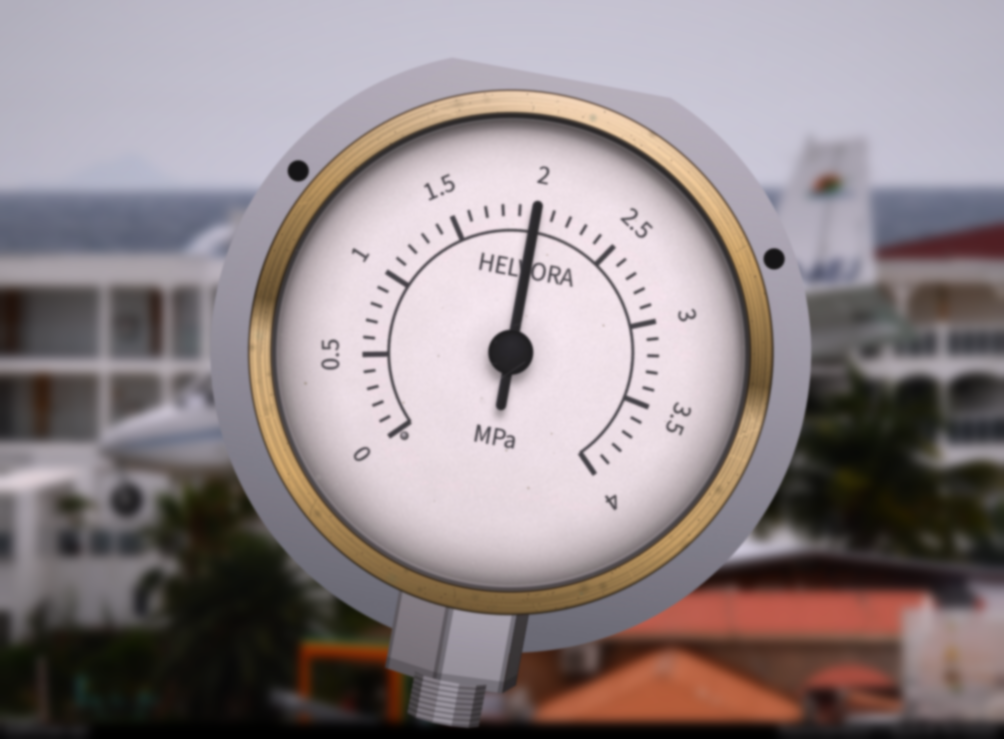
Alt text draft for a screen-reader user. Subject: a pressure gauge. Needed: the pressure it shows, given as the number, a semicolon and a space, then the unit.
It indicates 2; MPa
